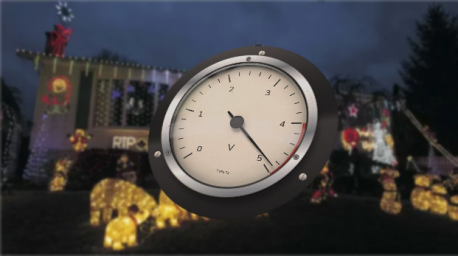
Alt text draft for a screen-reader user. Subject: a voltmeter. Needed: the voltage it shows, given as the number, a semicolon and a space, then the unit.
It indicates 4.9; V
